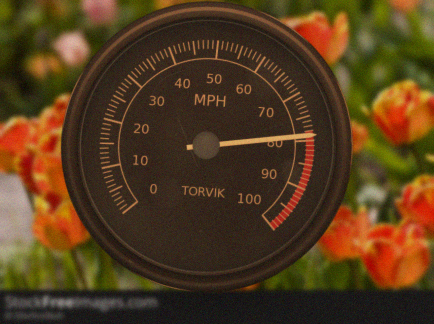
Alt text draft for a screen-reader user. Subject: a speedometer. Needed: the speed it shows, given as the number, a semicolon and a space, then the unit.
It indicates 79; mph
